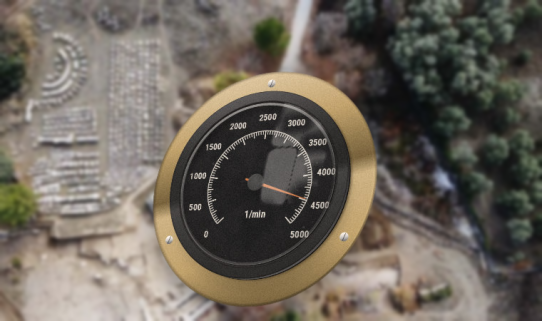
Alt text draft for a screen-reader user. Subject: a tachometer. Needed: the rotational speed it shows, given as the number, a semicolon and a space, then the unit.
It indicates 4500; rpm
